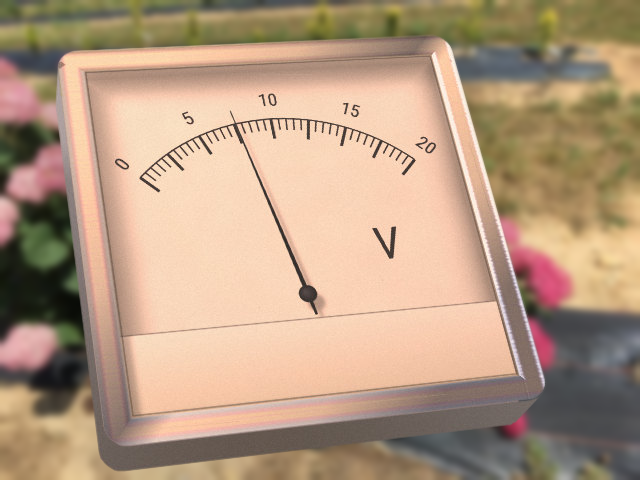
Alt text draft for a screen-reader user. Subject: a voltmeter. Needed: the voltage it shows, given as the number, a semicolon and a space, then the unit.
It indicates 7.5; V
